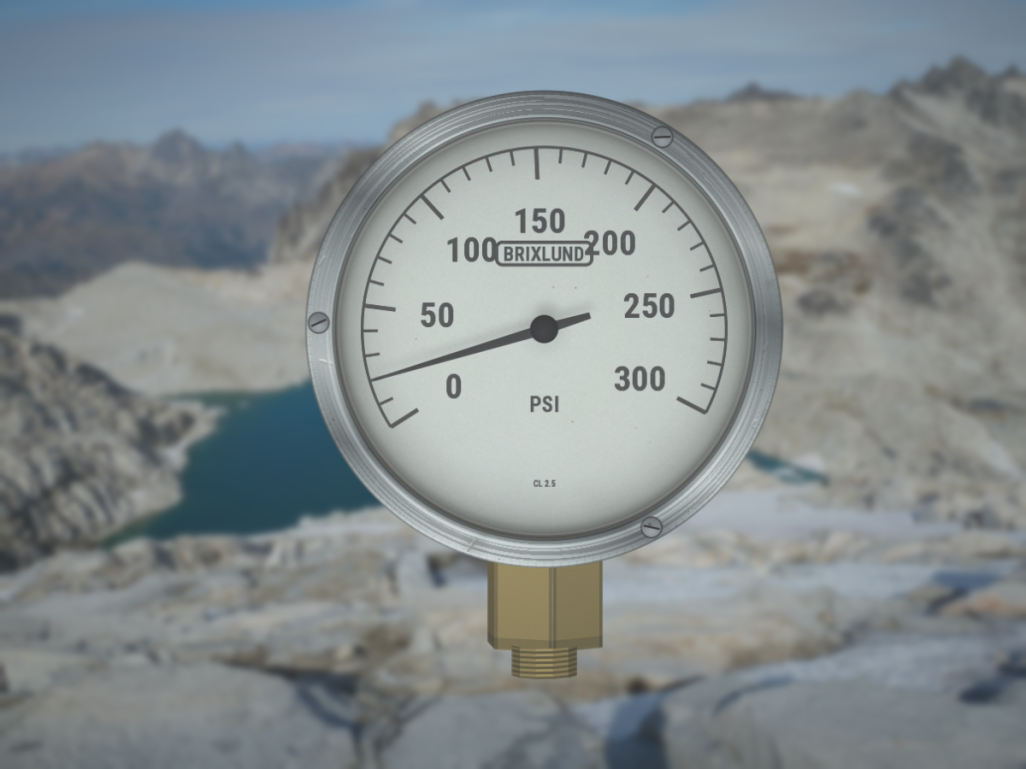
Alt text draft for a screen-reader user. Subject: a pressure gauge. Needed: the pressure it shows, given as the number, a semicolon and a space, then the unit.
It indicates 20; psi
